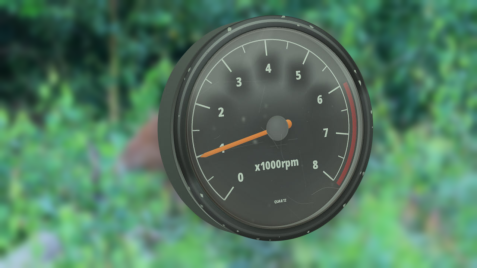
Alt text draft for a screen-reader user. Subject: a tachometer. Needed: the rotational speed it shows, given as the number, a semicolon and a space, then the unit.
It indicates 1000; rpm
